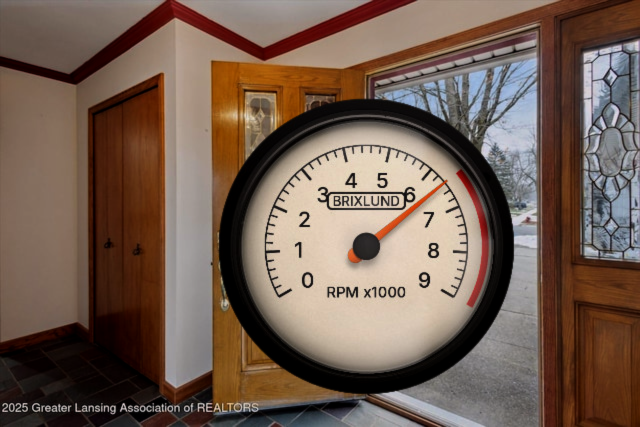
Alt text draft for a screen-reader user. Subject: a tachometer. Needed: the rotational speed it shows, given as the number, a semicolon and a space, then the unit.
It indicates 6400; rpm
